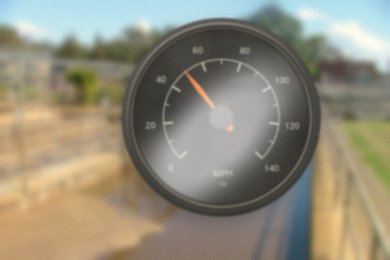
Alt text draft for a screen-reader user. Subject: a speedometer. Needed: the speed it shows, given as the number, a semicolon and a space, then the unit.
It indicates 50; mph
